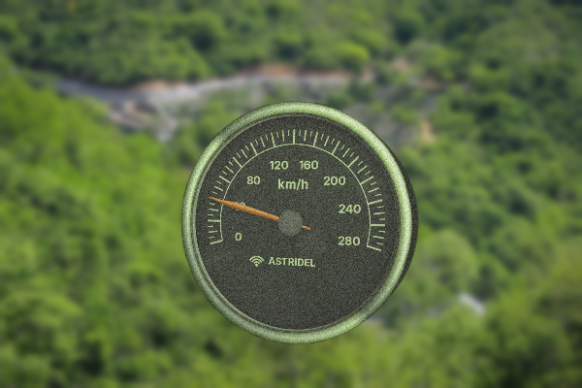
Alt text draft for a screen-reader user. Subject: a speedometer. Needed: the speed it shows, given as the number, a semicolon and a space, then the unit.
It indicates 40; km/h
